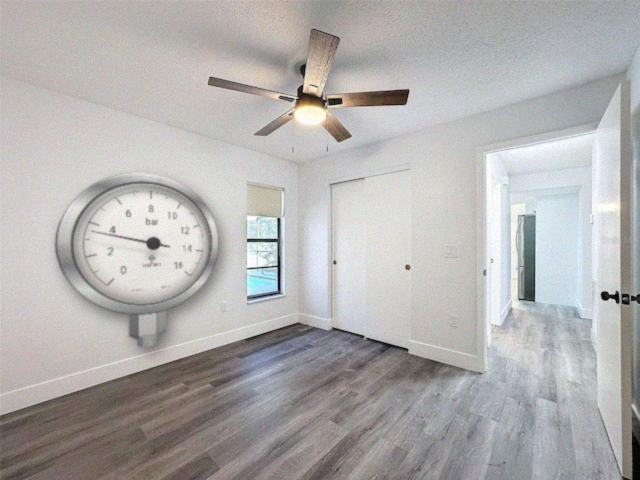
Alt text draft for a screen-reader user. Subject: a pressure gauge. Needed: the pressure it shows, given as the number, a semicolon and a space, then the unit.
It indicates 3.5; bar
